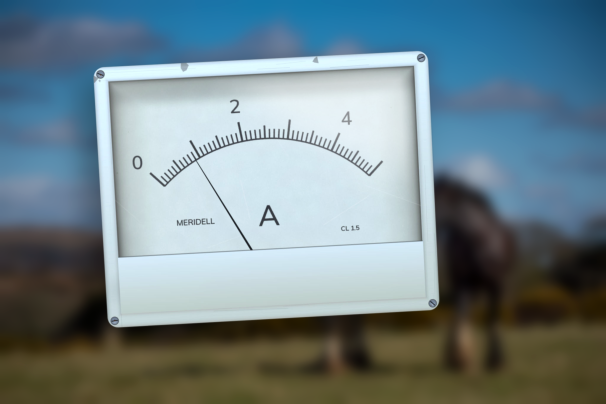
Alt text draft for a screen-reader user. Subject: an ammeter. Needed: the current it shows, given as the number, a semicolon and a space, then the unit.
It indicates 0.9; A
